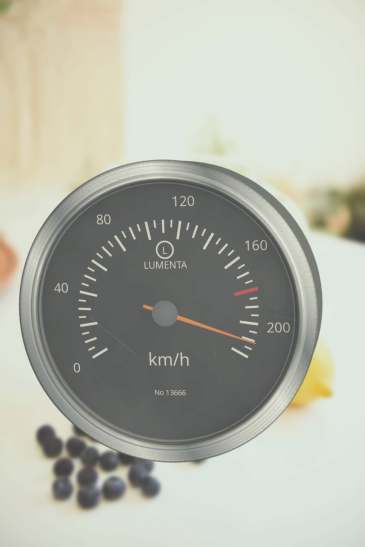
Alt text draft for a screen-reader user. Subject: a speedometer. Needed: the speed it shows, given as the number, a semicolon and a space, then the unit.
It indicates 210; km/h
